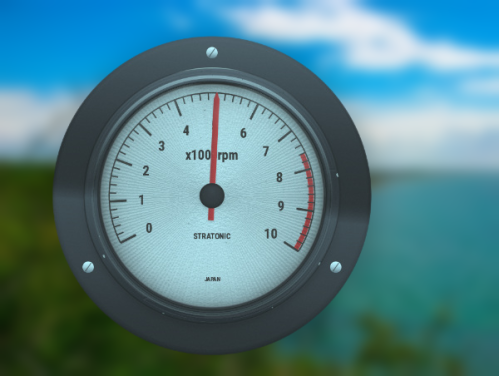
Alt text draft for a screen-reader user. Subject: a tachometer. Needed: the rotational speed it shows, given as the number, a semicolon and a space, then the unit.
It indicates 5000; rpm
